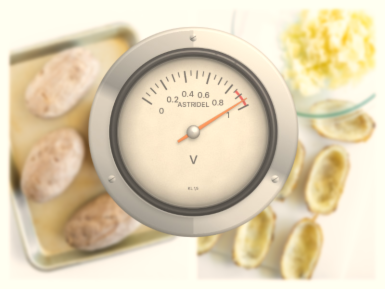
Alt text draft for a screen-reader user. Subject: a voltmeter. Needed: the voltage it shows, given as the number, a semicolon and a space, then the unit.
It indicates 0.95; V
